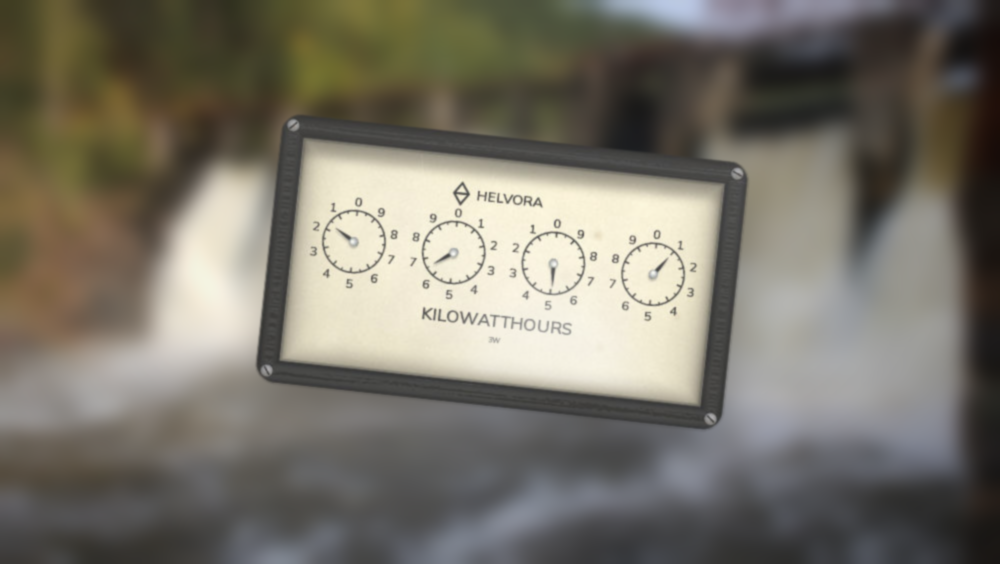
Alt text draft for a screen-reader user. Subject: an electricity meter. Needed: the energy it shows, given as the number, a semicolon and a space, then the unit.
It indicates 1651; kWh
